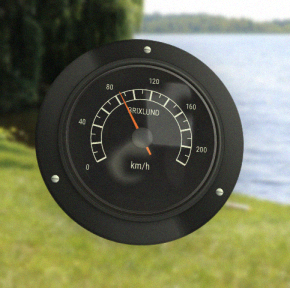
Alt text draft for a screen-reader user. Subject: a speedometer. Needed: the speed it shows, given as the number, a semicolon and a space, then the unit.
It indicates 85; km/h
